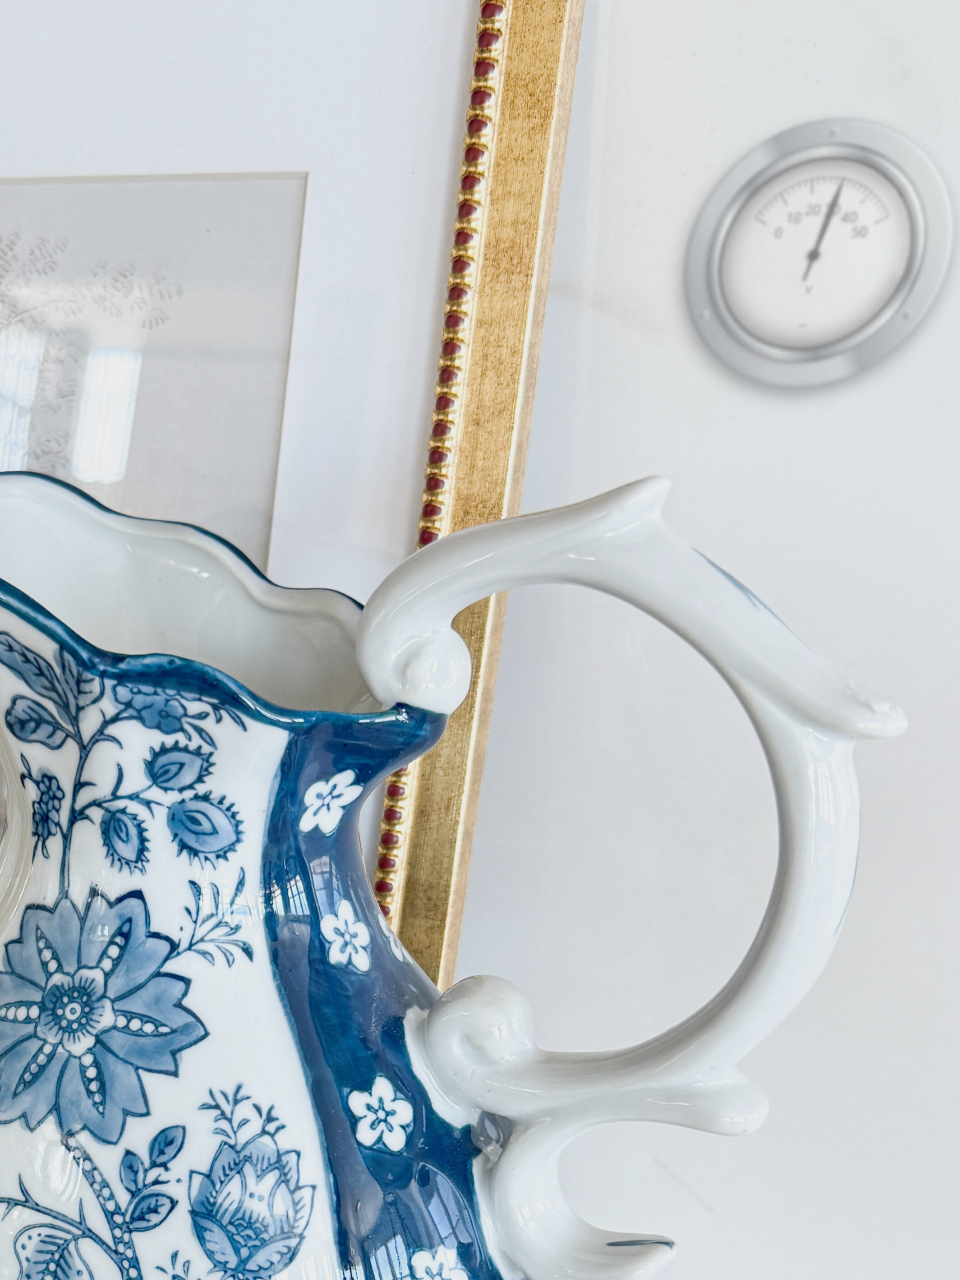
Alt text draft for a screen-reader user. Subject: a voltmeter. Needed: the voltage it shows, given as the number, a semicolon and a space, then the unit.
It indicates 30; V
